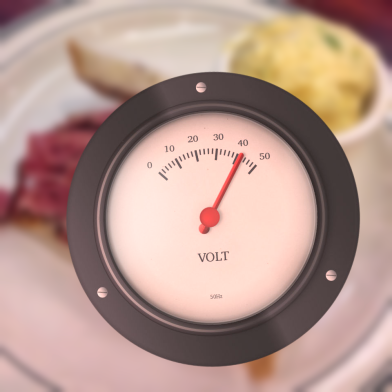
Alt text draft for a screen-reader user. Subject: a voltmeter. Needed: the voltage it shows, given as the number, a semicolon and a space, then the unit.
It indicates 42; V
